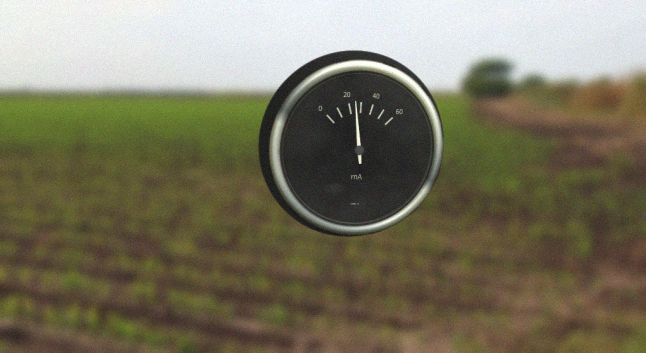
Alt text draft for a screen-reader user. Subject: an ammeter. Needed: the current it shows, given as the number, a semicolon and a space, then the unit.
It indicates 25; mA
